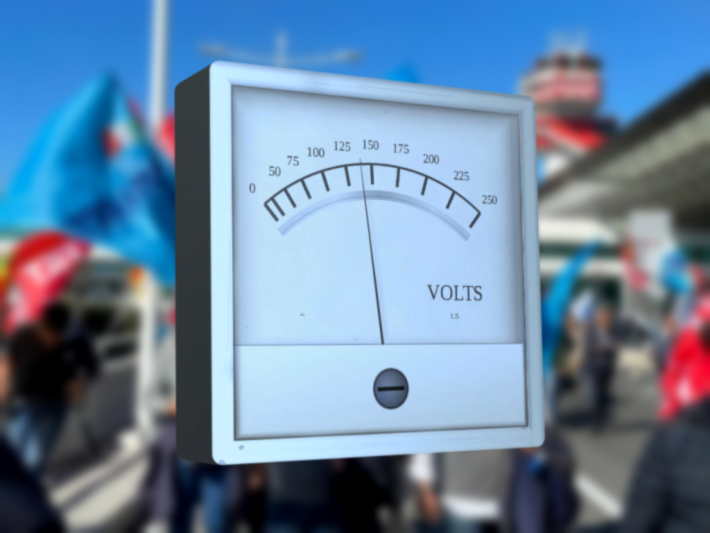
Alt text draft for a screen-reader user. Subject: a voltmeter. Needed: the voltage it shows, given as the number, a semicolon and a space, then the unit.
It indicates 137.5; V
